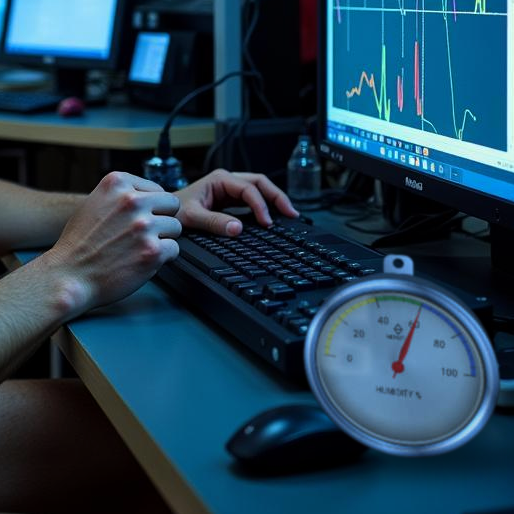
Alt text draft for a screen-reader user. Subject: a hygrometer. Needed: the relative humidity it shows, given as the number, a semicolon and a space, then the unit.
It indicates 60; %
